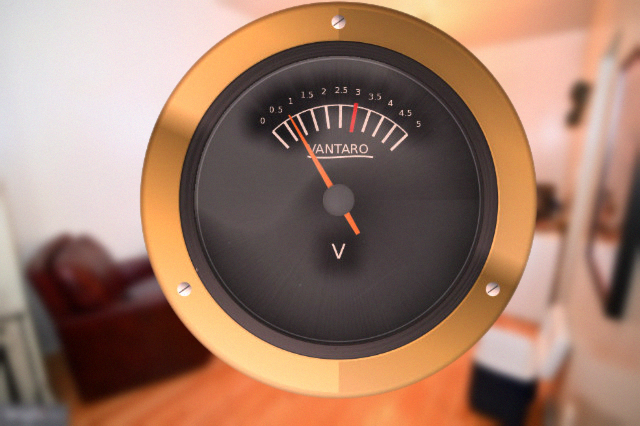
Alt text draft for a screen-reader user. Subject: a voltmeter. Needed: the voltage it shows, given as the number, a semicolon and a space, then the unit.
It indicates 0.75; V
